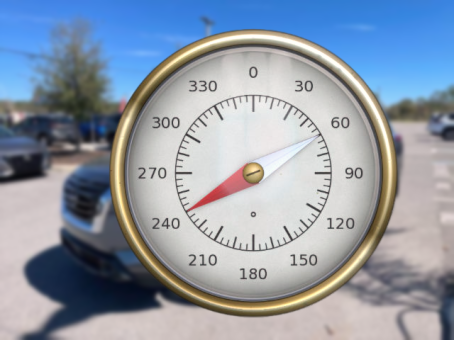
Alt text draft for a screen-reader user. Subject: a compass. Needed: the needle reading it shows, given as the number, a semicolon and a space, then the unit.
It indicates 240; °
